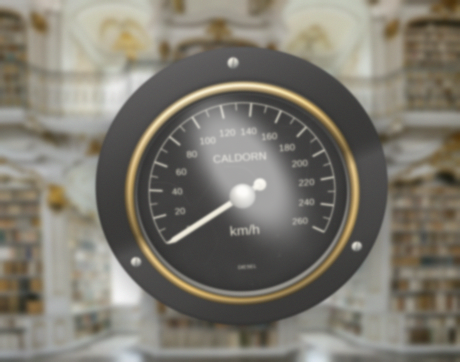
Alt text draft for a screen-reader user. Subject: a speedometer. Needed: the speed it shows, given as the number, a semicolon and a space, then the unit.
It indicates 0; km/h
